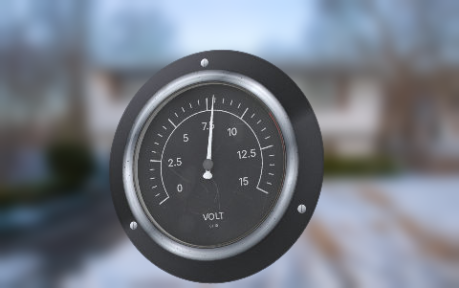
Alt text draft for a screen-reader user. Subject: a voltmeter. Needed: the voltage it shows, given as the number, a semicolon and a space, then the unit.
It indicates 8; V
